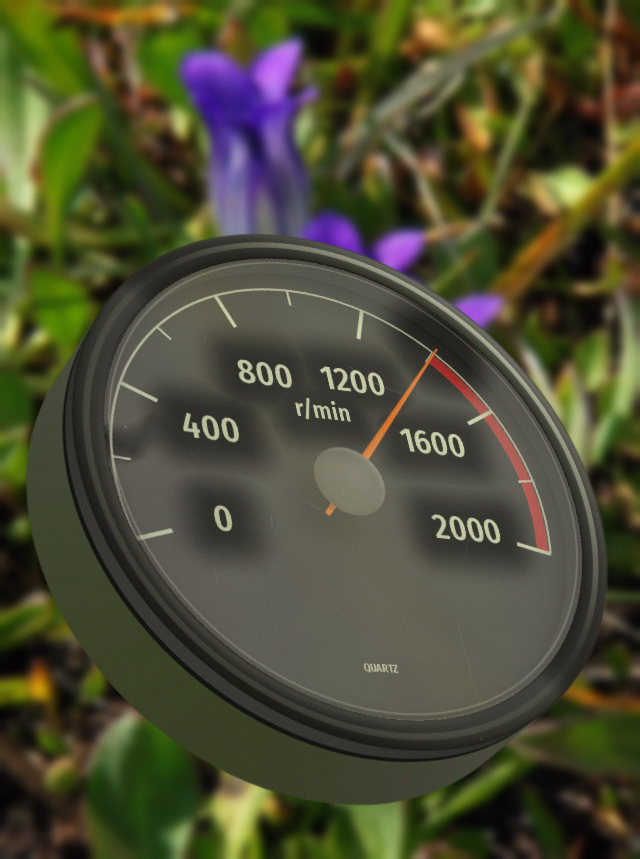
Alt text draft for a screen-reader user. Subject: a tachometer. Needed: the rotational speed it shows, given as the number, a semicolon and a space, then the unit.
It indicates 1400; rpm
